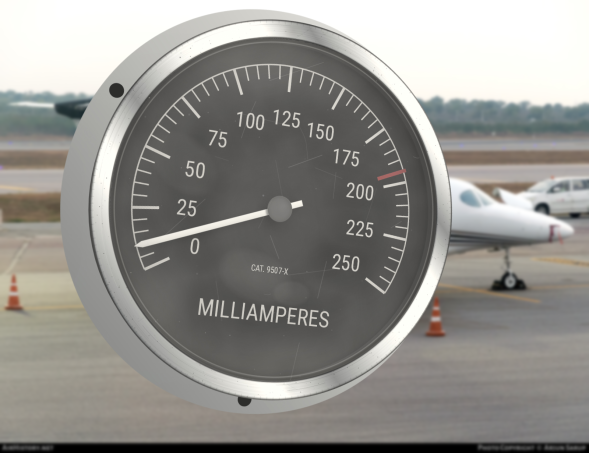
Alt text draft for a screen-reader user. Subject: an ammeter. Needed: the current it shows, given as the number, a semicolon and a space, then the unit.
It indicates 10; mA
